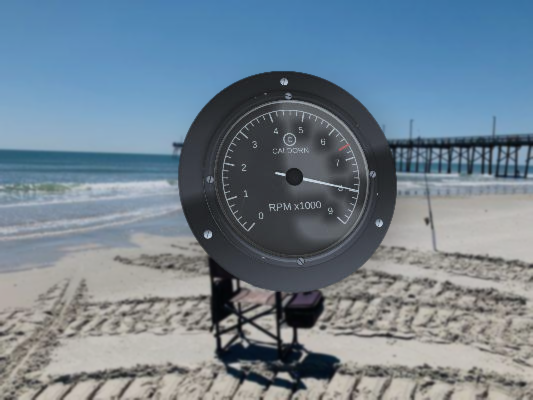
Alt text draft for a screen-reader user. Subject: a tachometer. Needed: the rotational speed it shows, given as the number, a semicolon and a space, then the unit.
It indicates 8000; rpm
